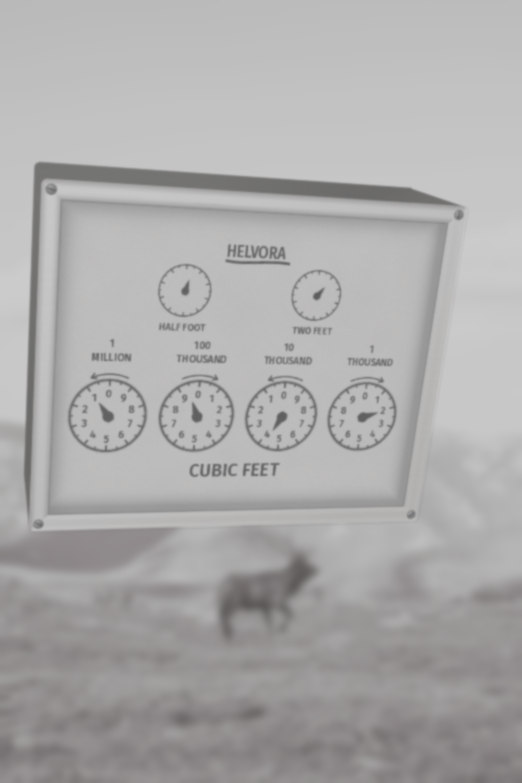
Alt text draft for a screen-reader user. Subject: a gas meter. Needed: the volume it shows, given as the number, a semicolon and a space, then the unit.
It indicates 94200; ft³
